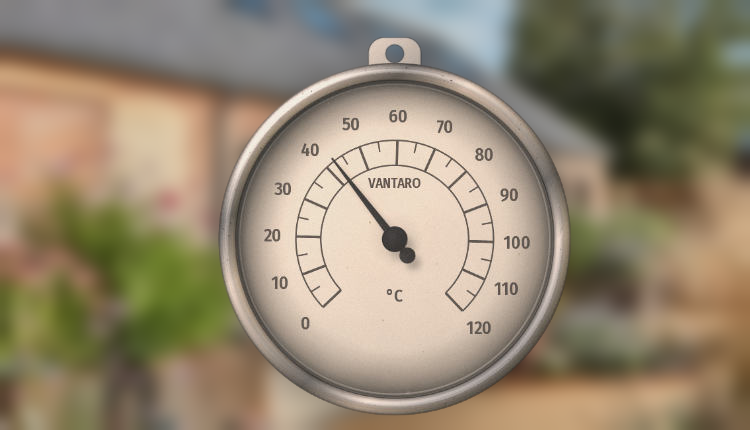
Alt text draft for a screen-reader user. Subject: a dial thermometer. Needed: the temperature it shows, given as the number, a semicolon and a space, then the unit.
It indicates 42.5; °C
